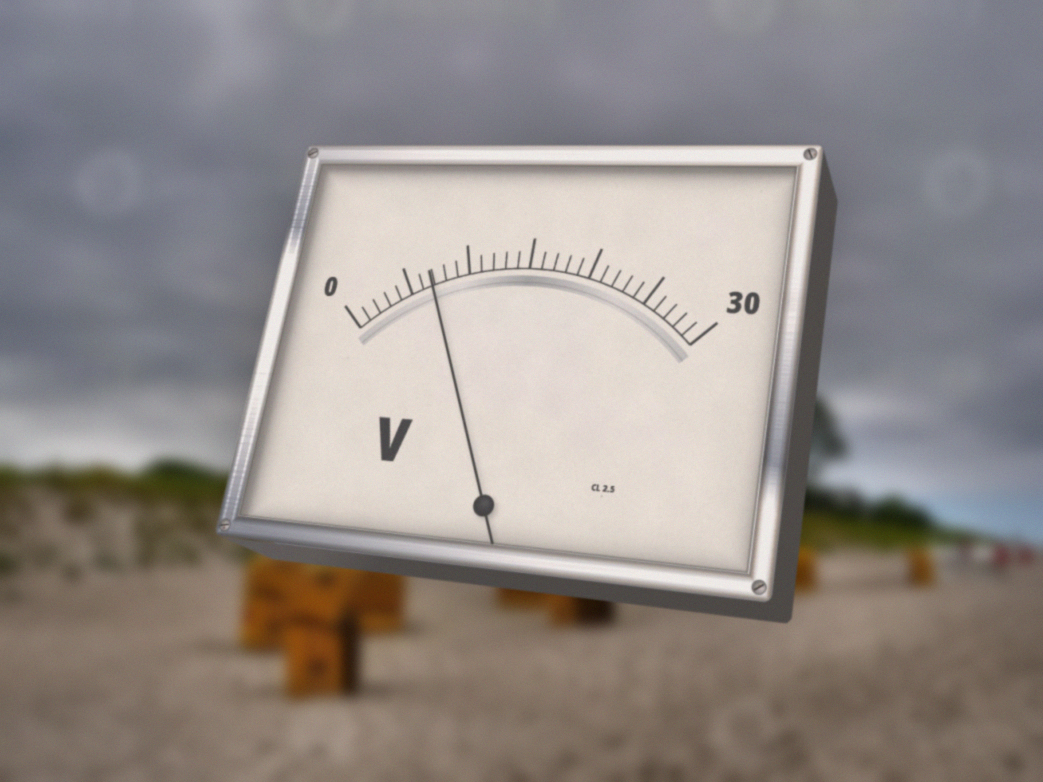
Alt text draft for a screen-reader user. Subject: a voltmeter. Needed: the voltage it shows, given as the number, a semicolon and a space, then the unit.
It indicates 7; V
